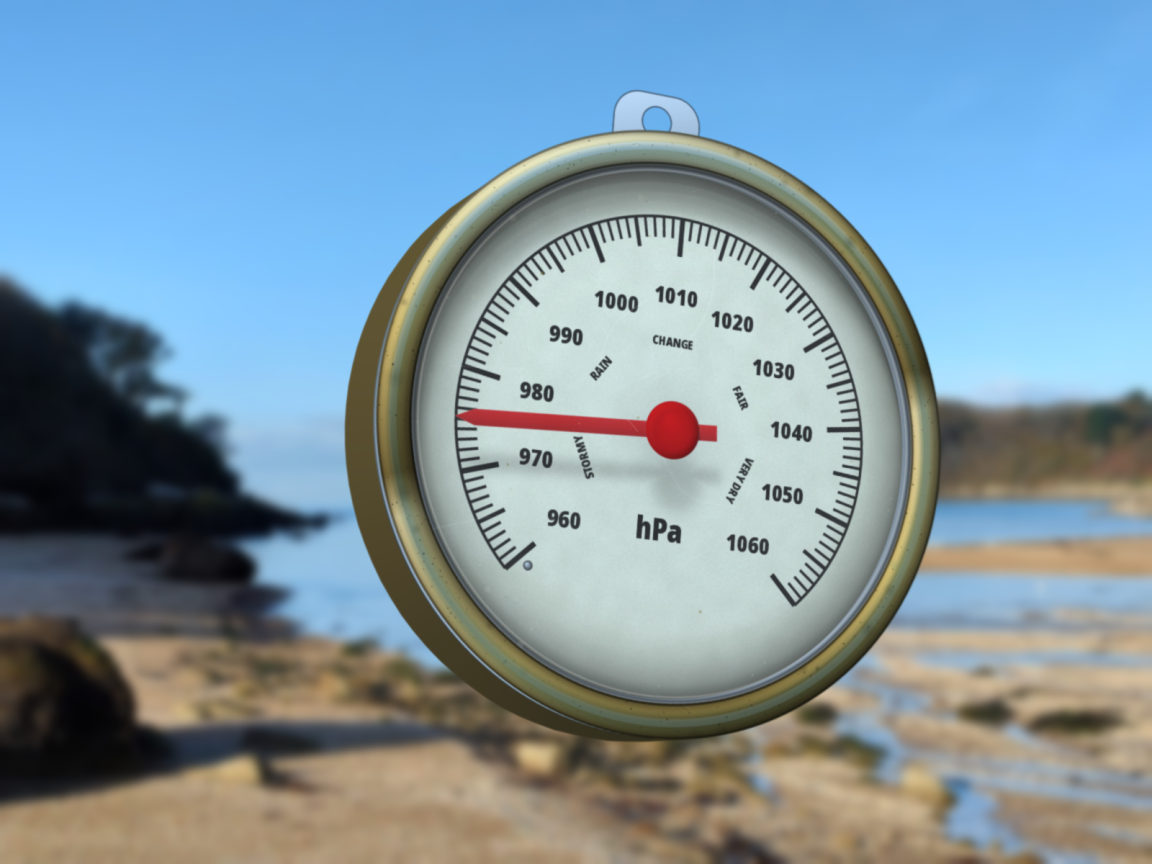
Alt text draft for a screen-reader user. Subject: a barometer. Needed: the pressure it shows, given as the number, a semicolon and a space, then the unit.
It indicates 975; hPa
